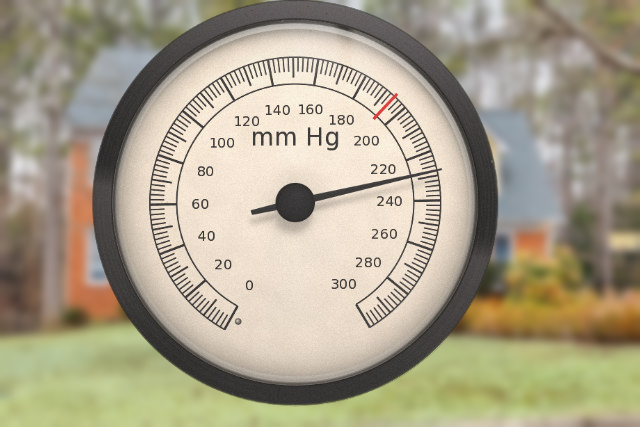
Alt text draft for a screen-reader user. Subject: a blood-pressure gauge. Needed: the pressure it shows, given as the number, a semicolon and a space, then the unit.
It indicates 228; mmHg
